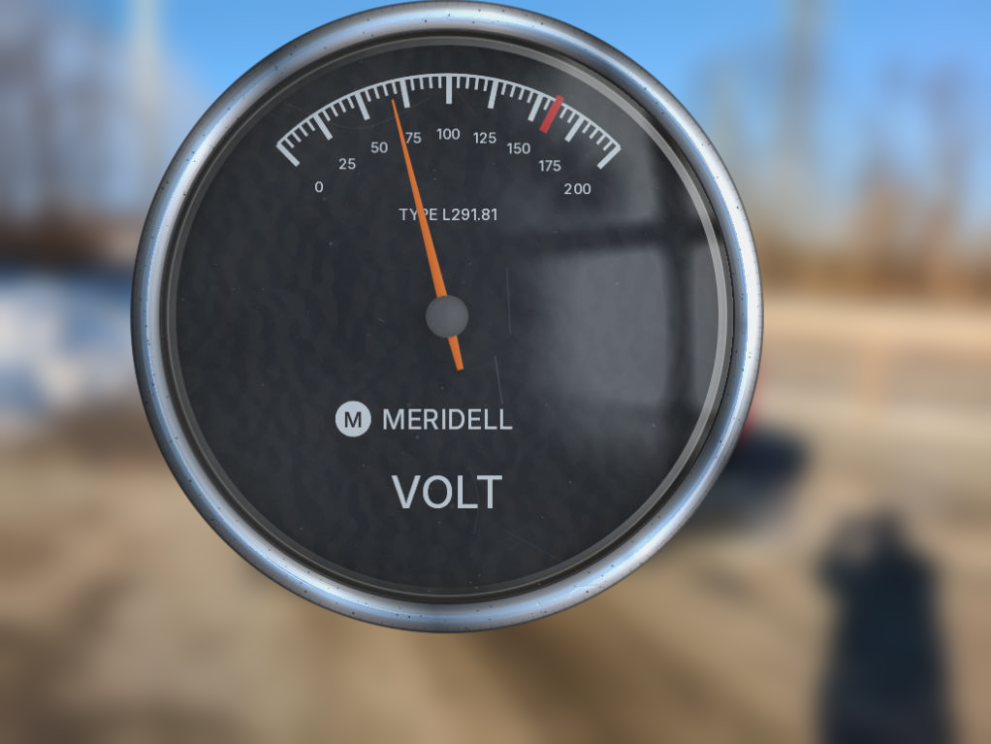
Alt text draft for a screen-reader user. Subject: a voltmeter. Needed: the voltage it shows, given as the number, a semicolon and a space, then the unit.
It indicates 67.5; V
